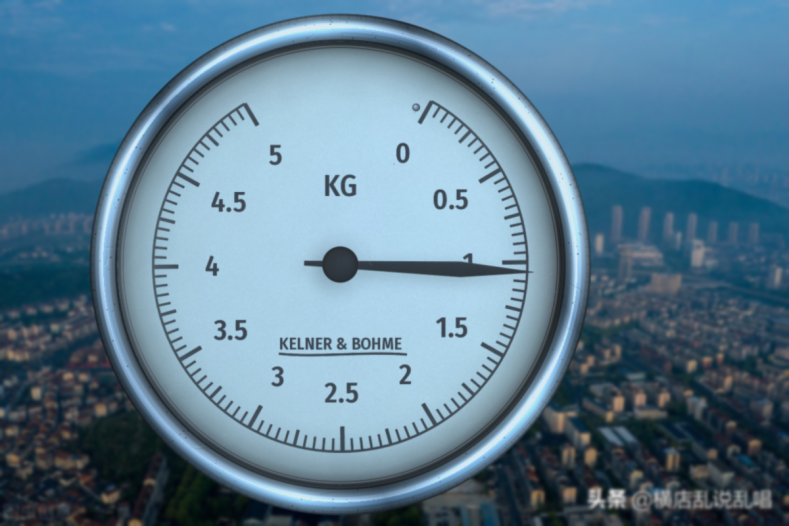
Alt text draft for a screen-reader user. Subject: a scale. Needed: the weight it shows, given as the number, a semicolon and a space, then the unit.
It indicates 1.05; kg
